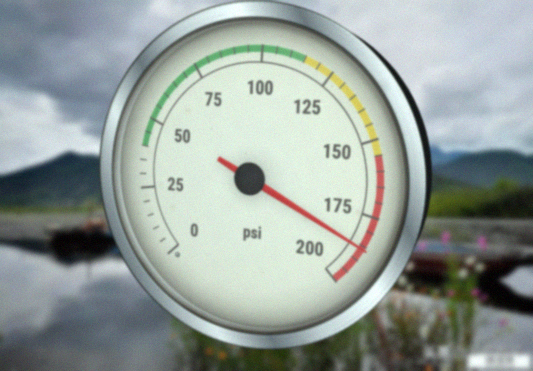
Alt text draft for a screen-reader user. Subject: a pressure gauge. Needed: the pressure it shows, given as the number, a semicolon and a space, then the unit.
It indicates 185; psi
